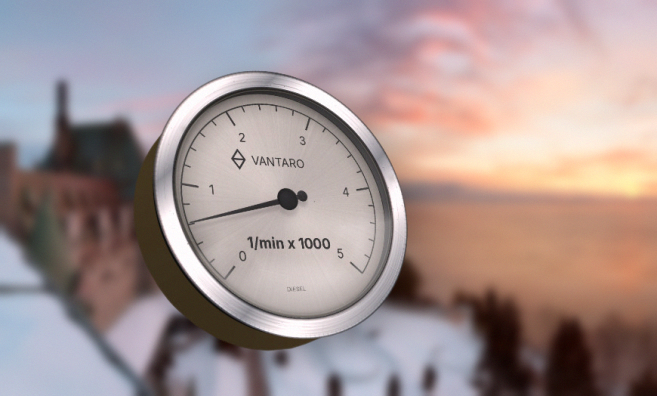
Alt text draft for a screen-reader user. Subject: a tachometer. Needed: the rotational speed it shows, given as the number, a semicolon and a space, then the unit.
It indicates 600; rpm
